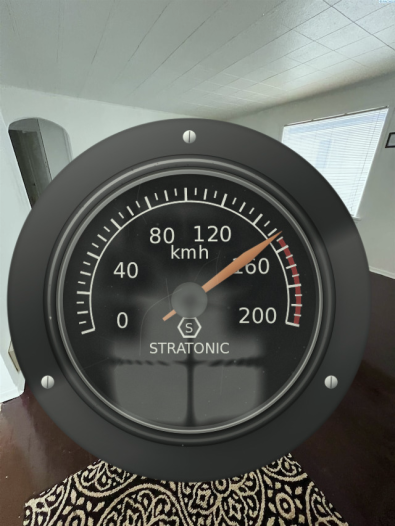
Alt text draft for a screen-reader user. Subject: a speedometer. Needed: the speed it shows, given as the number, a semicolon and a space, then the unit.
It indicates 152.5; km/h
